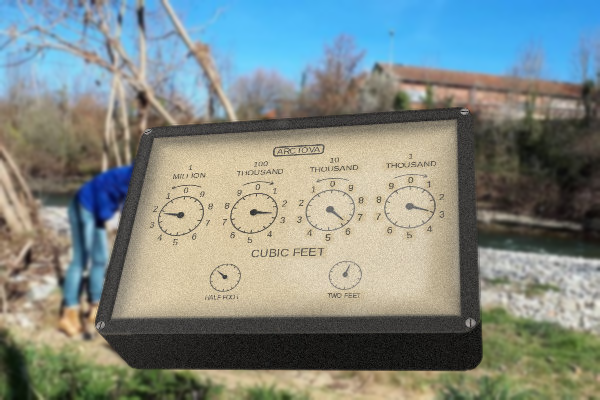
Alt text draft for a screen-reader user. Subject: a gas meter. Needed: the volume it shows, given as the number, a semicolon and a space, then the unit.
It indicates 226300; ft³
